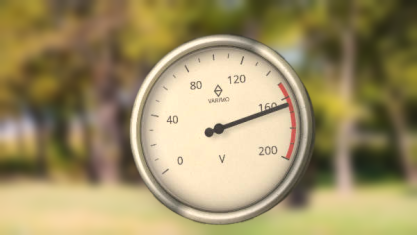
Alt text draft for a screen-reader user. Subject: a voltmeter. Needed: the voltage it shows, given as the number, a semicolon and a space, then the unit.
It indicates 165; V
